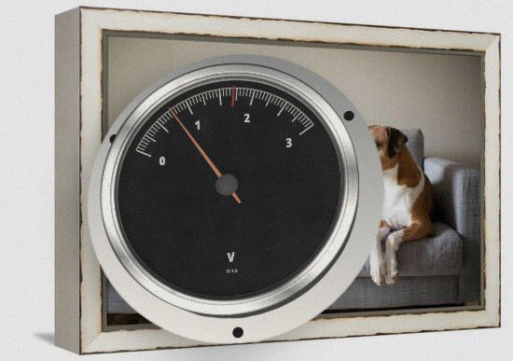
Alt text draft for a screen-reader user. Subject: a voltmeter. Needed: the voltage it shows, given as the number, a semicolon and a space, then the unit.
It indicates 0.75; V
